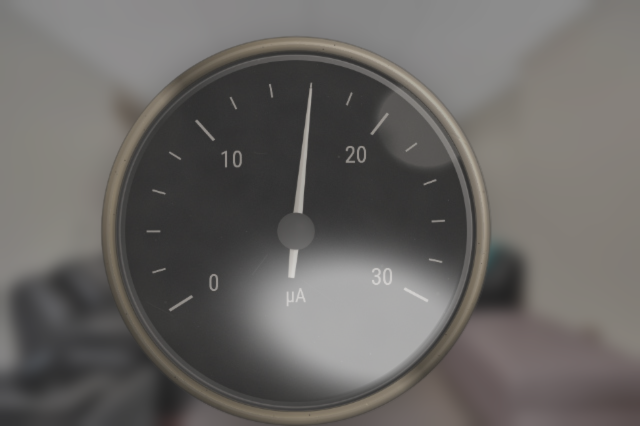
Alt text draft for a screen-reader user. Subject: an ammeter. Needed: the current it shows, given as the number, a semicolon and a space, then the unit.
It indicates 16; µA
